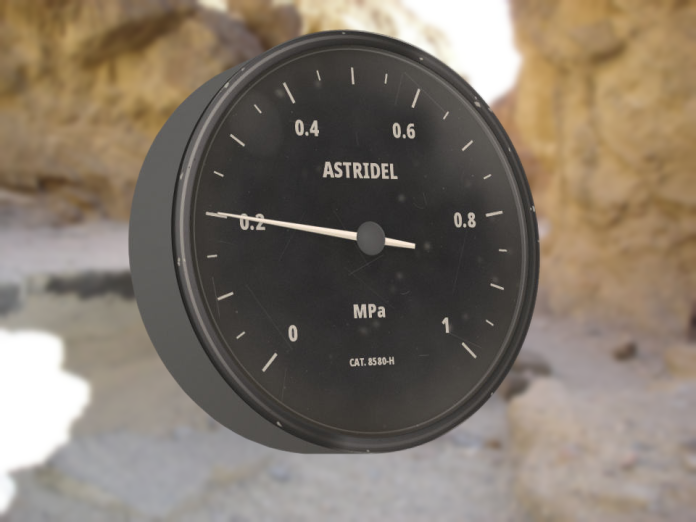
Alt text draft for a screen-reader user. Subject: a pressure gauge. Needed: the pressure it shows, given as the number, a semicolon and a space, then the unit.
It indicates 0.2; MPa
